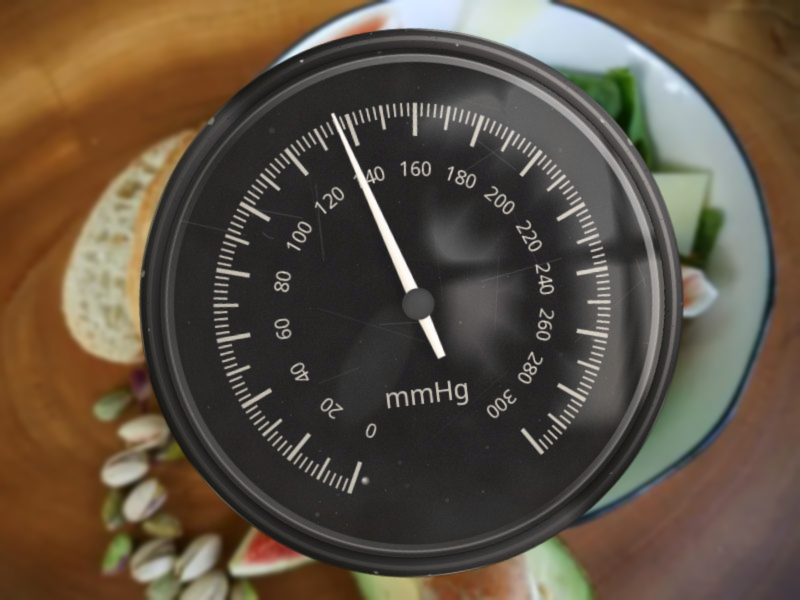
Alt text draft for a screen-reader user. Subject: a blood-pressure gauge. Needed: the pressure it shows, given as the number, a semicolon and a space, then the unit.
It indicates 136; mmHg
